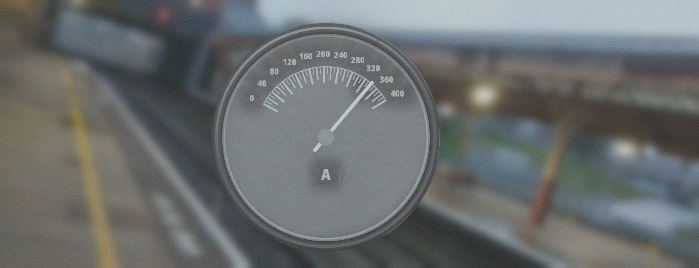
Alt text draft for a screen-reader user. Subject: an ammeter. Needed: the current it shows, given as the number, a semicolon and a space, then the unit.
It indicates 340; A
